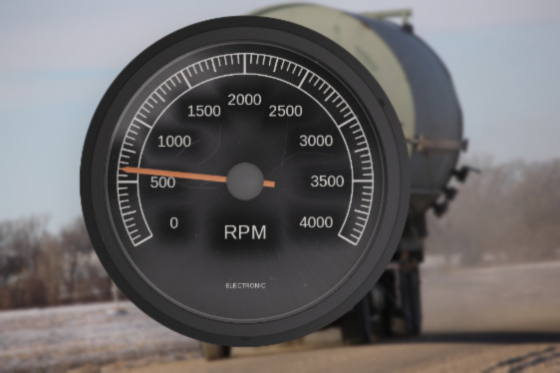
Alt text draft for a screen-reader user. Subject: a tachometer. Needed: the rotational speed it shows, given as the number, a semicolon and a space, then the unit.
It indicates 600; rpm
